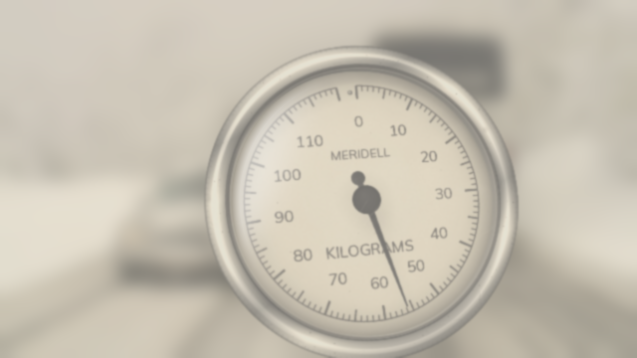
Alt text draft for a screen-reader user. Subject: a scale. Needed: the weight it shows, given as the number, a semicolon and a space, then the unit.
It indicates 56; kg
